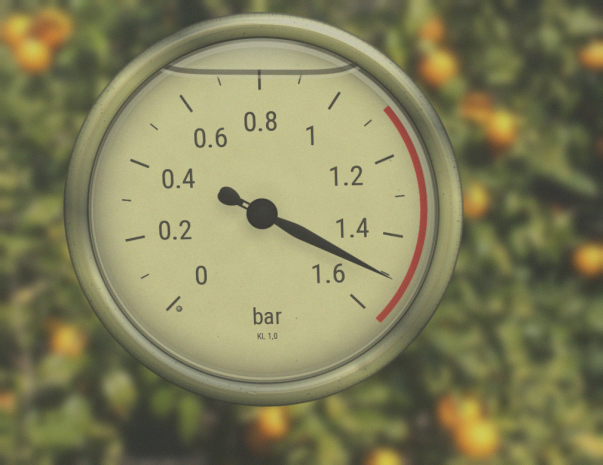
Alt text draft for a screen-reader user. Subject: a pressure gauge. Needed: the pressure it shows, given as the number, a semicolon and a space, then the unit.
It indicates 1.5; bar
